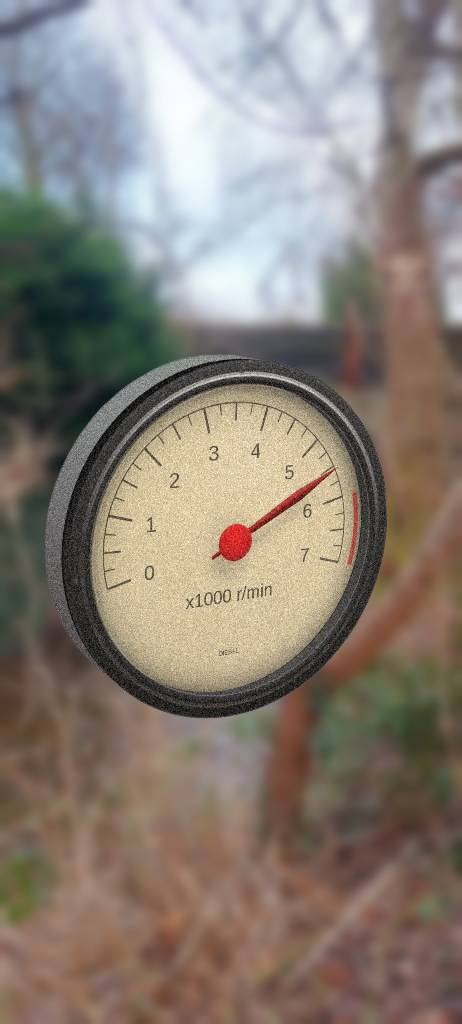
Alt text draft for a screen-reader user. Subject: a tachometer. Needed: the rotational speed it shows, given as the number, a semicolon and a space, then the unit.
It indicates 5500; rpm
